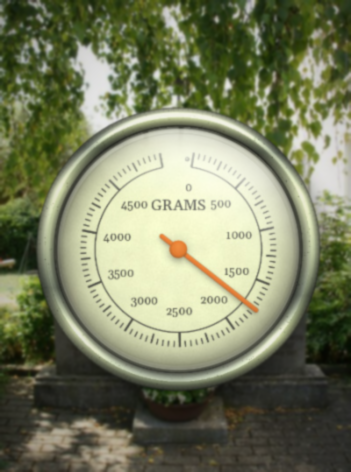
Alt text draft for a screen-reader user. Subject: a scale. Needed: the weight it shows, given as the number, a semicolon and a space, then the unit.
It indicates 1750; g
